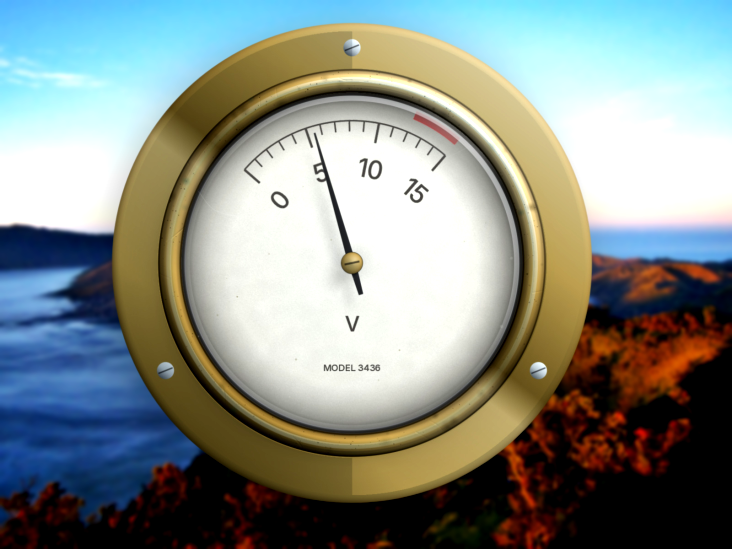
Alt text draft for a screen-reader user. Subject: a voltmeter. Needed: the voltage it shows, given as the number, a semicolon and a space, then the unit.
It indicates 5.5; V
